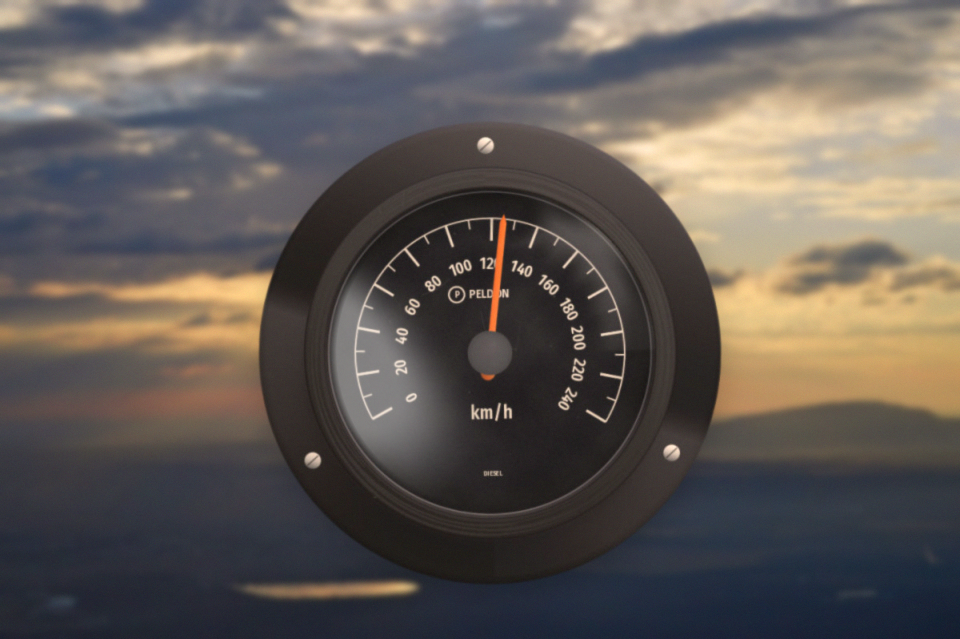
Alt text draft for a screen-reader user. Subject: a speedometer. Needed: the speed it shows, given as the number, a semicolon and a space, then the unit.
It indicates 125; km/h
